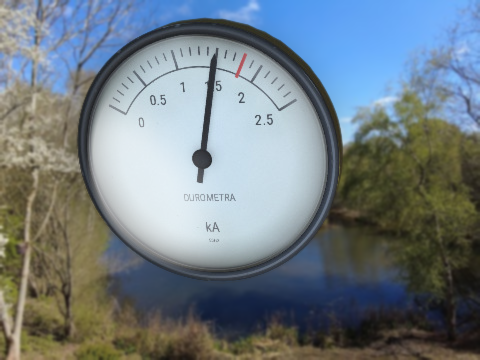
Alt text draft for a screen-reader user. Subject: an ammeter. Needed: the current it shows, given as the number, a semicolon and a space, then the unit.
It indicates 1.5; kA
